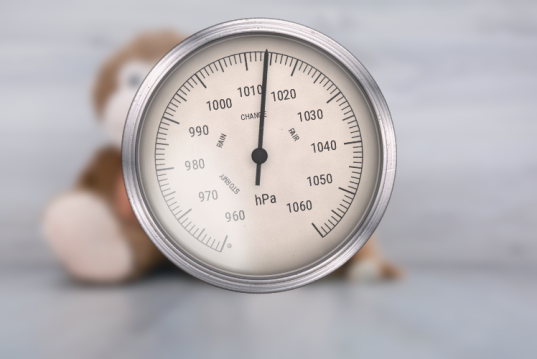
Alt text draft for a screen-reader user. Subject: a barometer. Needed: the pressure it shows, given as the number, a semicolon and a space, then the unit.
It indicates 1014; hPa
